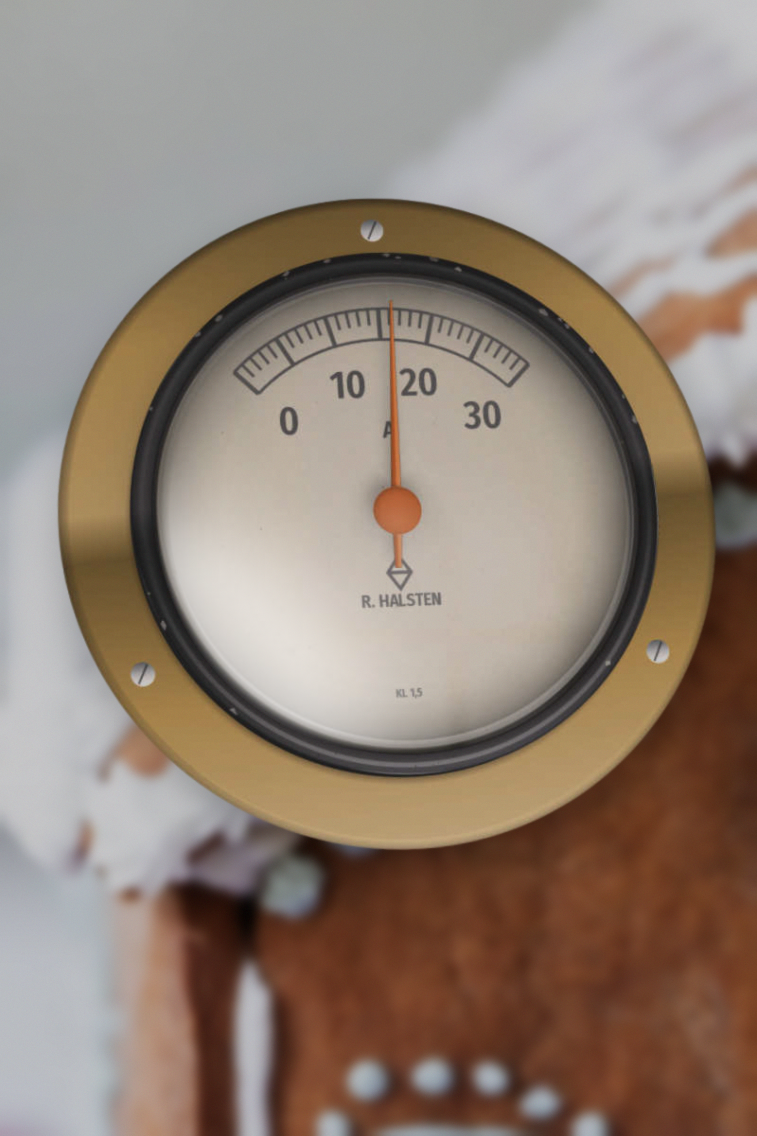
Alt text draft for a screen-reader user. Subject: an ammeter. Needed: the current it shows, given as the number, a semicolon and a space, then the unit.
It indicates 16; A
